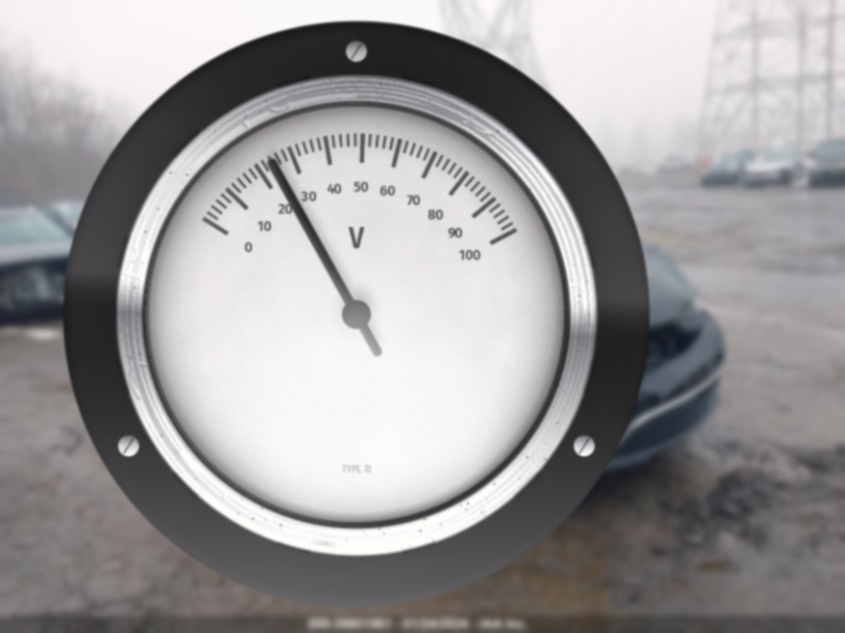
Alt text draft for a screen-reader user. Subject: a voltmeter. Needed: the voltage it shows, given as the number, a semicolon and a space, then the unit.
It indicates 24; V
